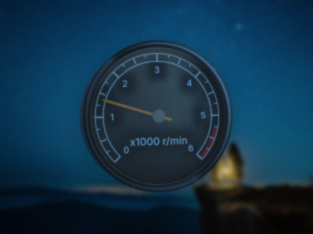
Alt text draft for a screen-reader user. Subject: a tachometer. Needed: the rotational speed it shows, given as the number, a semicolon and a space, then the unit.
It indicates 1375; rpm
